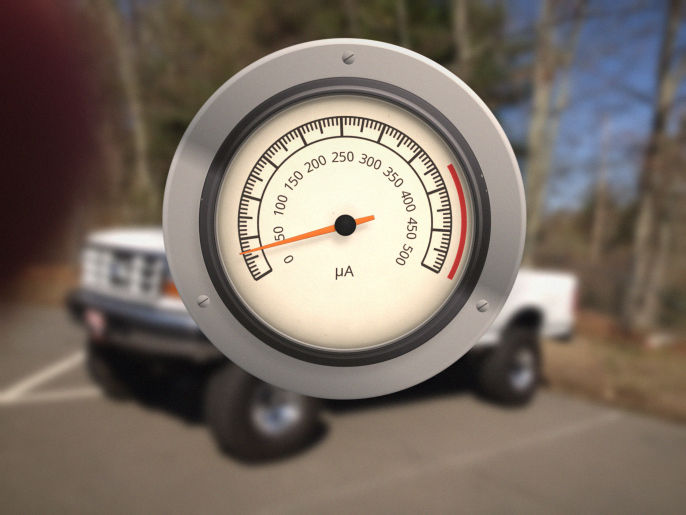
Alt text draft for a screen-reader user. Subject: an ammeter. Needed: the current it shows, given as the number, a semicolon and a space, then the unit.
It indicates 35; µA
